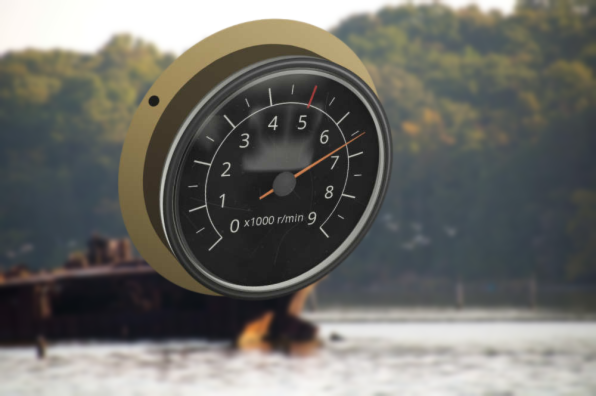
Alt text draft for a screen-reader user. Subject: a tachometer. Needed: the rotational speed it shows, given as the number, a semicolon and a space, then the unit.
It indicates 6500; rpm
